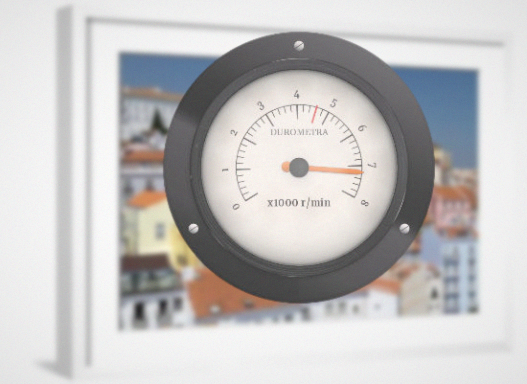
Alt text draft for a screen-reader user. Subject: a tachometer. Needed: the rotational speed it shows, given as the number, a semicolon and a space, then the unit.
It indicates 7200; rpm
